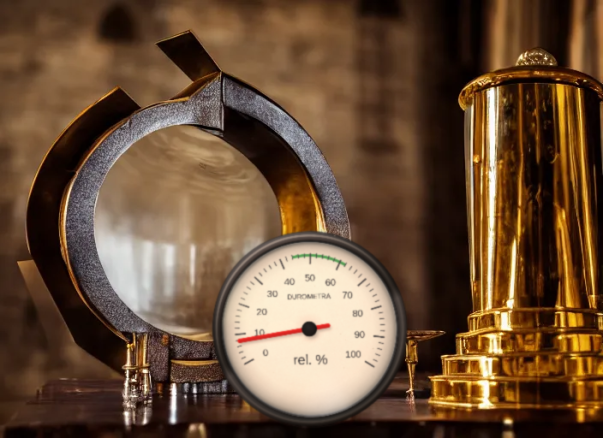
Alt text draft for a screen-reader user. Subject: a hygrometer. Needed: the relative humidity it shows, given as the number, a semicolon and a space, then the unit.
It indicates 8; %
